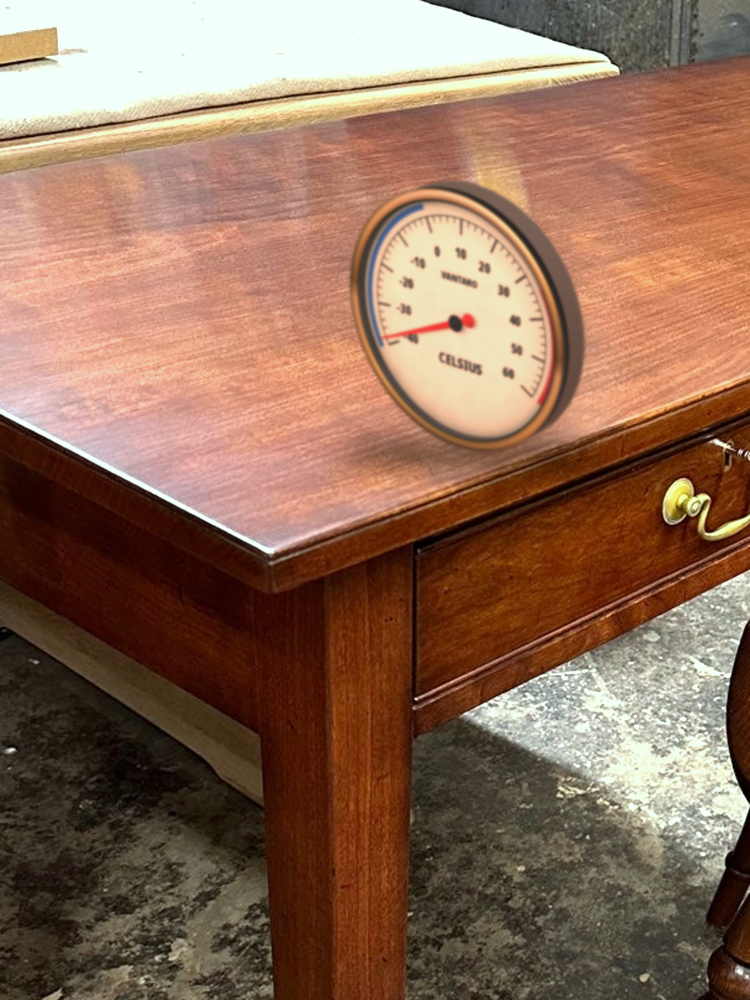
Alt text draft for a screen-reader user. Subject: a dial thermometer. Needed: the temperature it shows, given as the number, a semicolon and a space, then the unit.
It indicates -38; °C
